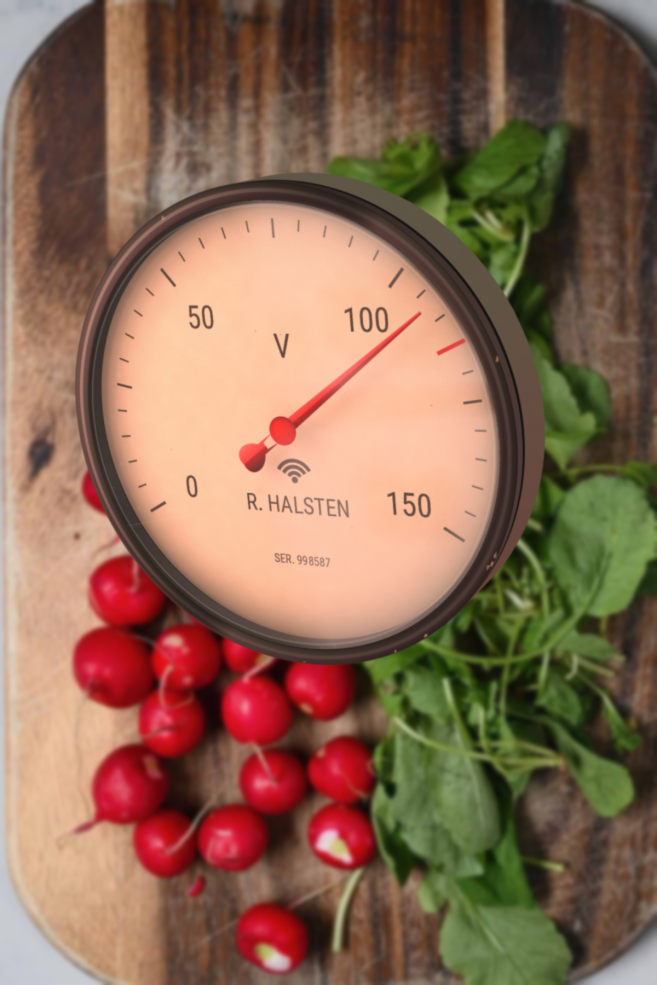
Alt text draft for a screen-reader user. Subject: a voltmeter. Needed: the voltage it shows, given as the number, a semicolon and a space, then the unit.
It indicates 107.5; V
